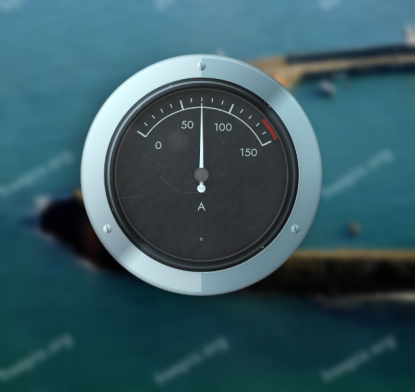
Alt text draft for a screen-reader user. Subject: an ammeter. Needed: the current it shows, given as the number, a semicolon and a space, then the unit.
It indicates 70; A
